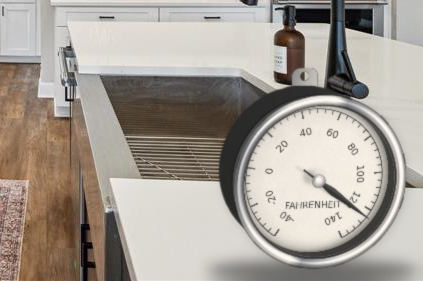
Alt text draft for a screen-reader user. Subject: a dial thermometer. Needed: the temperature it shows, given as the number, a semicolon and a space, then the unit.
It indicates 124; °F
